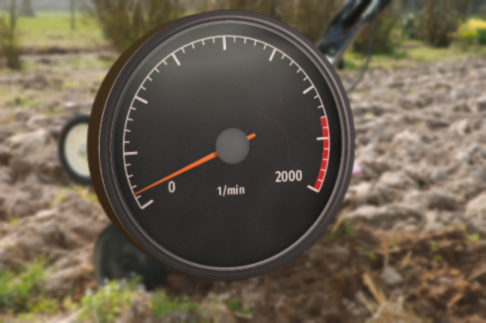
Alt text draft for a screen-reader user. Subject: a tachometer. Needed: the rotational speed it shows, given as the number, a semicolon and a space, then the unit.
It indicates 75; rpm
